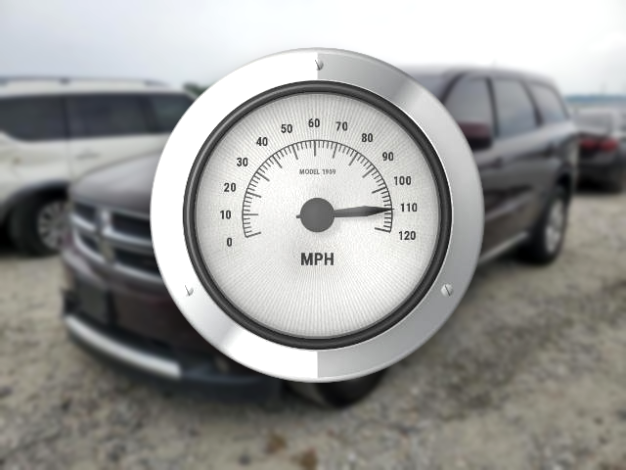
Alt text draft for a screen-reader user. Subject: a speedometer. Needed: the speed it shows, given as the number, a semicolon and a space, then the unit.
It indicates 110; mph
